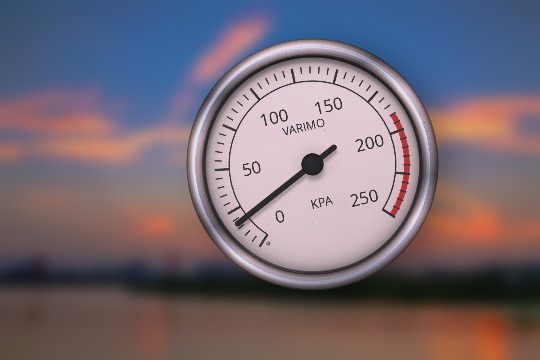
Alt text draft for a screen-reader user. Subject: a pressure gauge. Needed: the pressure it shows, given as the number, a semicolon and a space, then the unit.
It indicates 17.5; kPa
